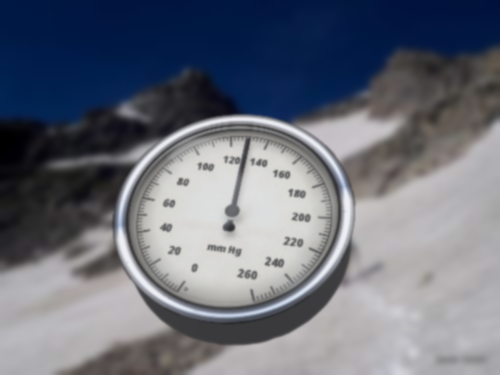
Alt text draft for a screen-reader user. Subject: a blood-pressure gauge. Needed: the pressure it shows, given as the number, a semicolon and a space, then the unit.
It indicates 130; mmHg
